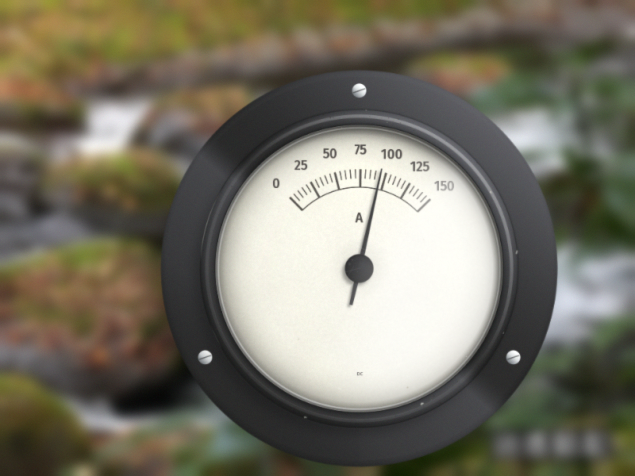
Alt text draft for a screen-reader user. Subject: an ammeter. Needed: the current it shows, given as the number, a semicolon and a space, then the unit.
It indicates 95; A
